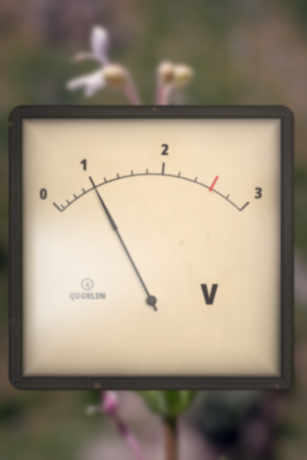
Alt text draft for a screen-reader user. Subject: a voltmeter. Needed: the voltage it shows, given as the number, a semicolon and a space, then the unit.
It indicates 1; V
